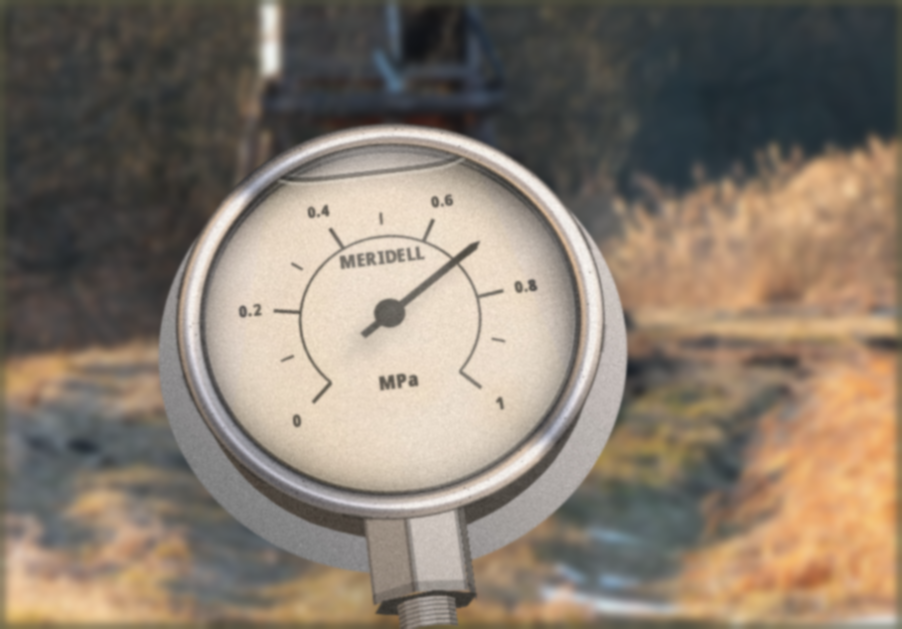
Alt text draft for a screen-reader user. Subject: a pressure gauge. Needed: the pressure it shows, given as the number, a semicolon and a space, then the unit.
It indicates 0.7; MPa
